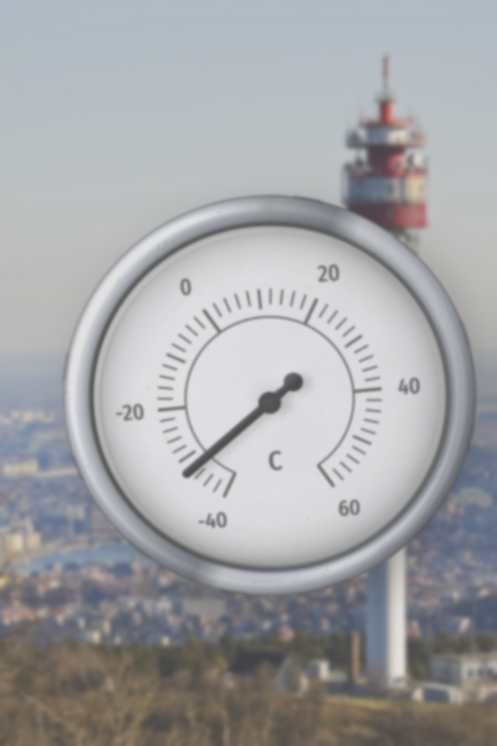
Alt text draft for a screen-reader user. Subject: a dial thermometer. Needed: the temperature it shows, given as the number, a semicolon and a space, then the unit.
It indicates -32; °C
